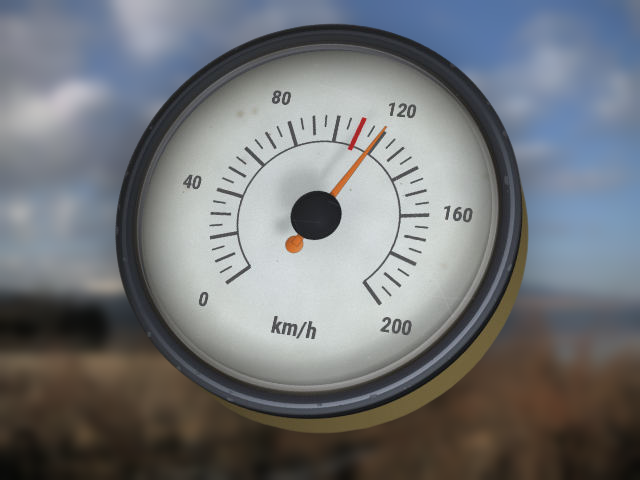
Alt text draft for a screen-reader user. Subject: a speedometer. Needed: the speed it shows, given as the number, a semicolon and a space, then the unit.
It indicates 120; km/h
